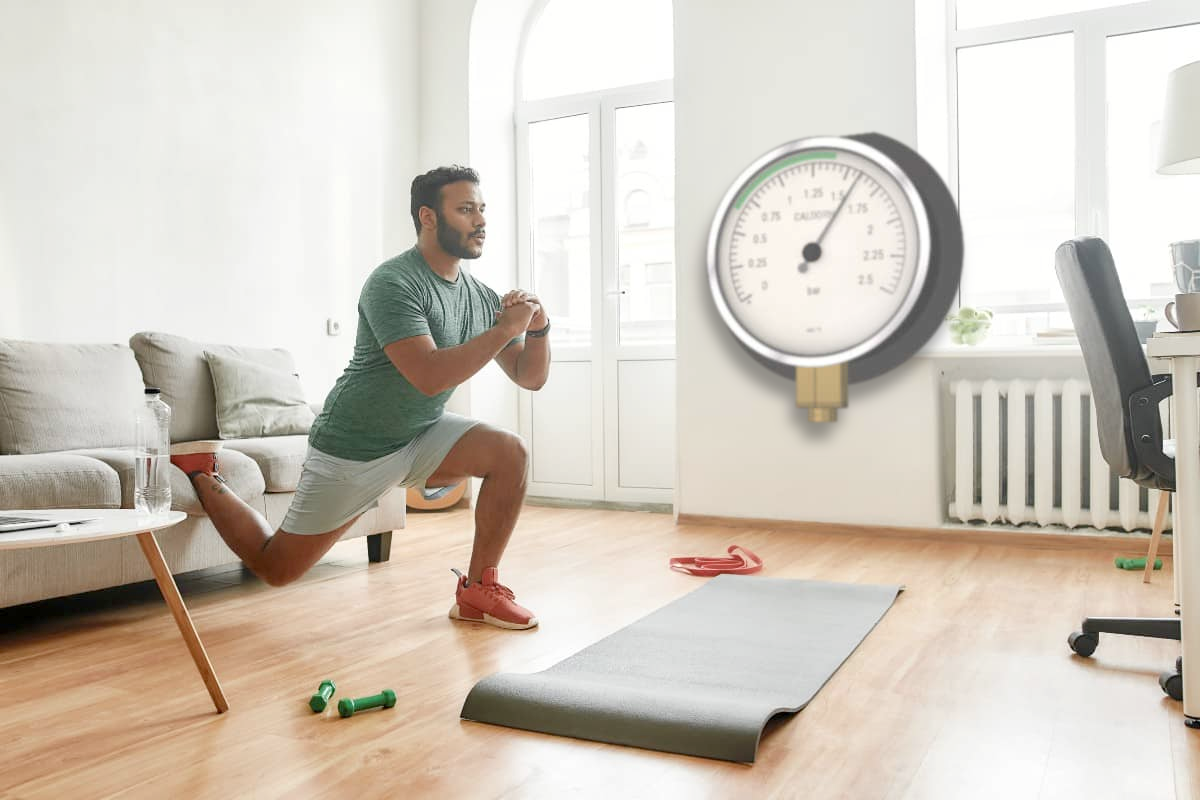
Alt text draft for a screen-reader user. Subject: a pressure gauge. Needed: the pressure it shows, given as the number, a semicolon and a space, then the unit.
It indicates 1.6; bar
